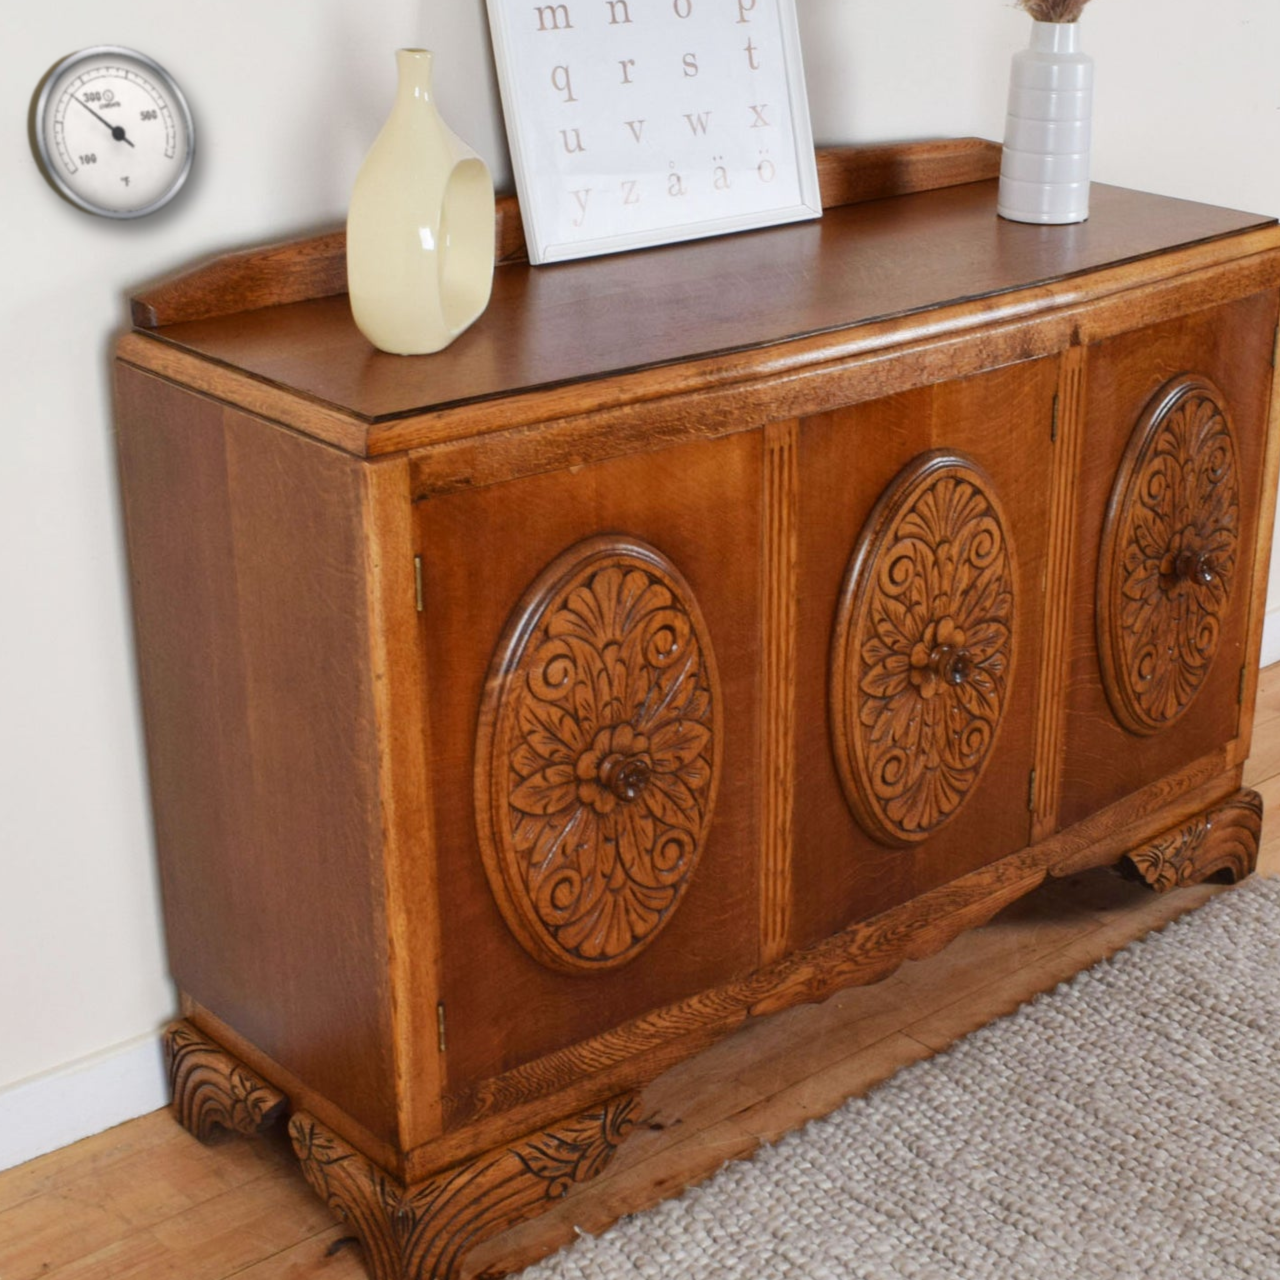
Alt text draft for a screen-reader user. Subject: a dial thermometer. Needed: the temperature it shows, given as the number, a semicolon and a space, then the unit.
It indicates 260; °F
